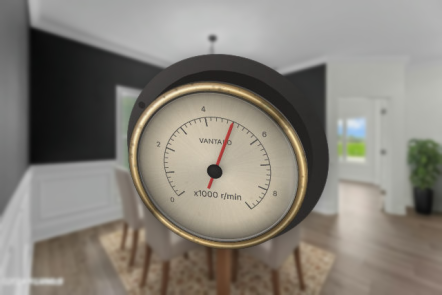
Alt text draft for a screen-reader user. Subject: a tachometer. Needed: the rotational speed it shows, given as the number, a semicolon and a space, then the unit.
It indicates 5000; rpm
